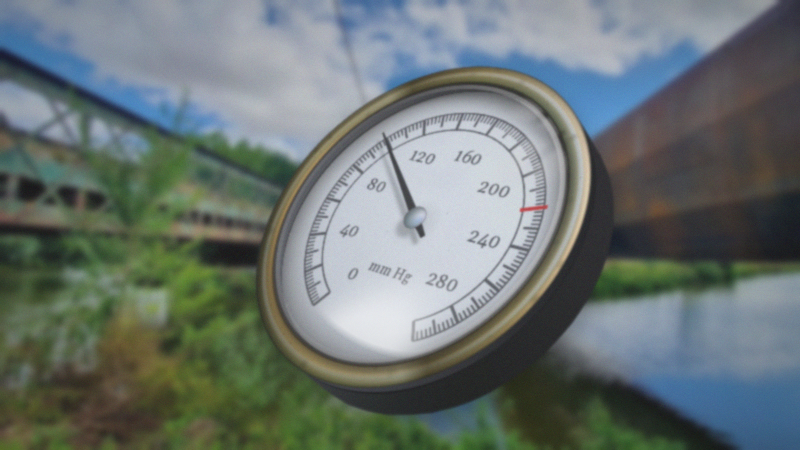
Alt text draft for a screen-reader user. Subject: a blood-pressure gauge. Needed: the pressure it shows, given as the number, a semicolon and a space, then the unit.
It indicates 100; mmHg
